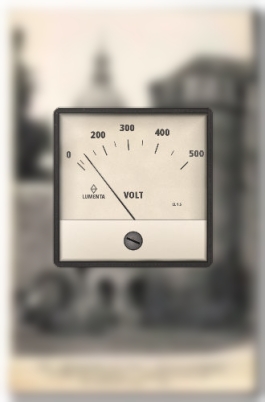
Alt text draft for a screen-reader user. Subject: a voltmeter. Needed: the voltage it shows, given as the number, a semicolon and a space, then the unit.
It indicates 100; V
